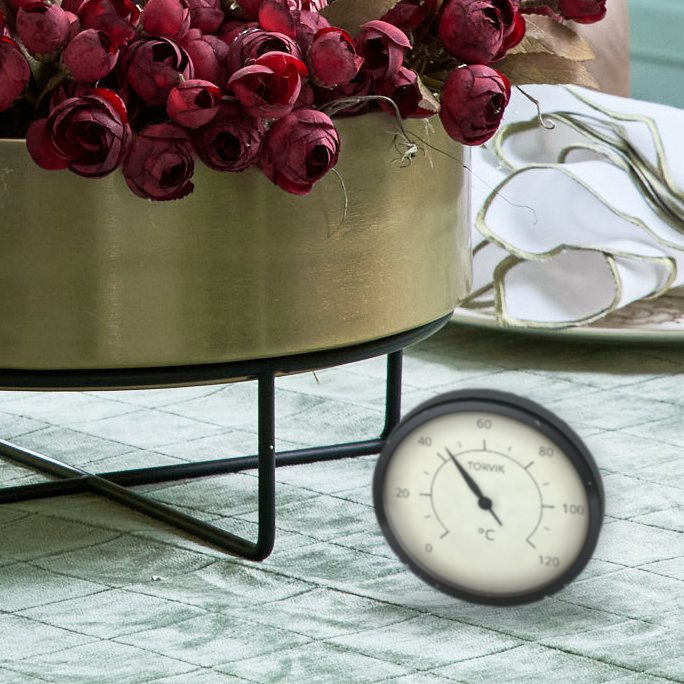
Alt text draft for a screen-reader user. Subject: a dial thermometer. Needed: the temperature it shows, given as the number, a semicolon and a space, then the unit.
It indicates 45; °C
